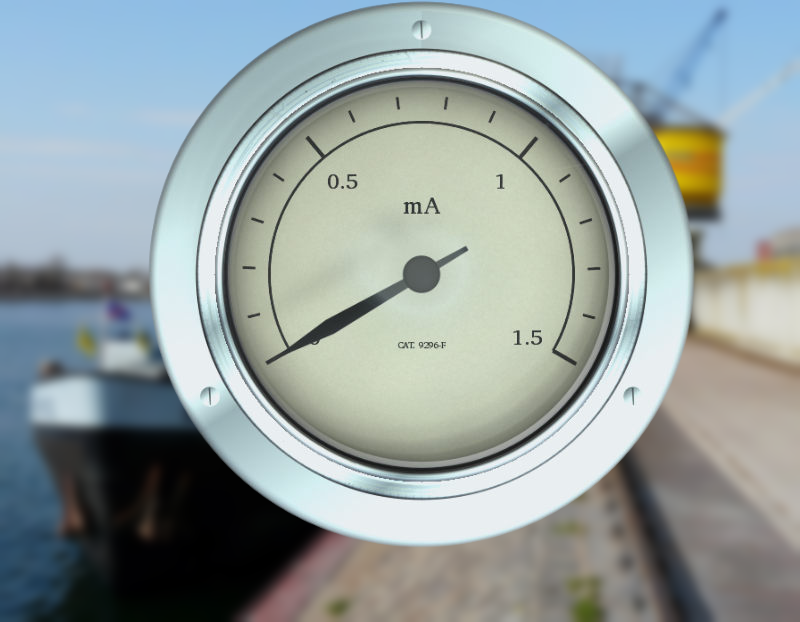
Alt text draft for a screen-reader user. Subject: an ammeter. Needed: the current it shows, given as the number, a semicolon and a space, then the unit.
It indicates 0; mA
